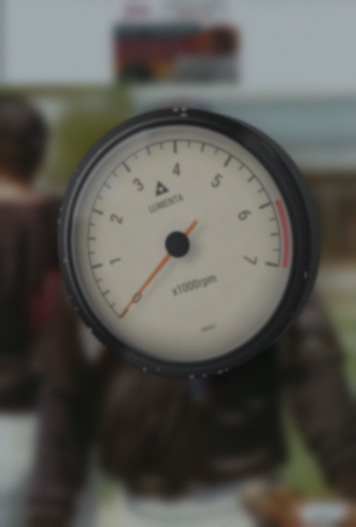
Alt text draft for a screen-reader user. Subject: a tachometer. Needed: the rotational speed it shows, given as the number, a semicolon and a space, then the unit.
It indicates 0; rpm
